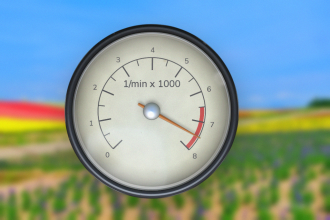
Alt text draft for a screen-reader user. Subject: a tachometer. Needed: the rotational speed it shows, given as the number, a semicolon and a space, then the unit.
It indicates 7500; rpm
